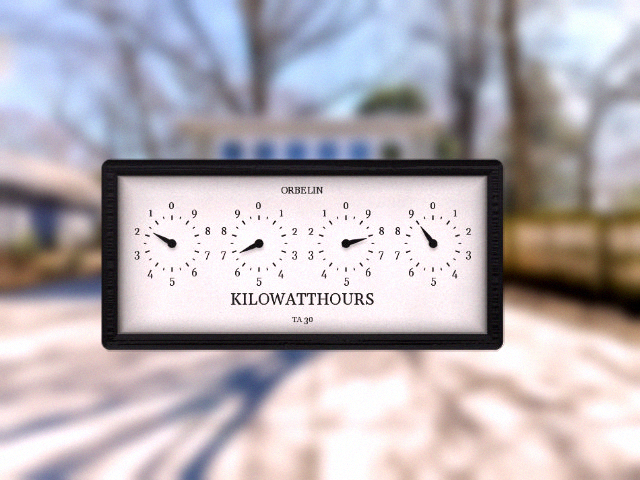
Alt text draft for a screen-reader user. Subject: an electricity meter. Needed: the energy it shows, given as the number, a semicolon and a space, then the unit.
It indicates 1679; kWh
